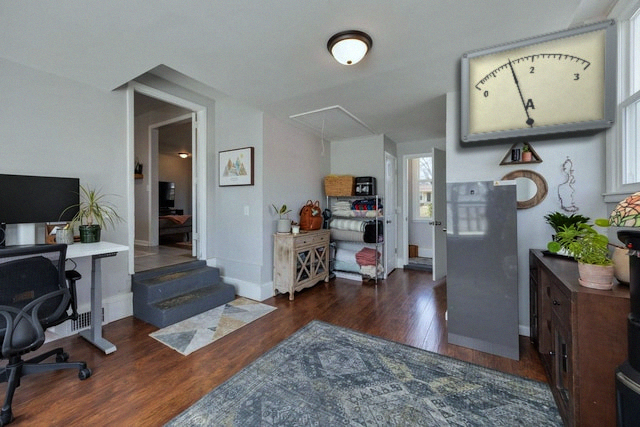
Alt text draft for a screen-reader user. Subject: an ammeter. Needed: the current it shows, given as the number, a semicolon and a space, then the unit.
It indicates 1.5; A
